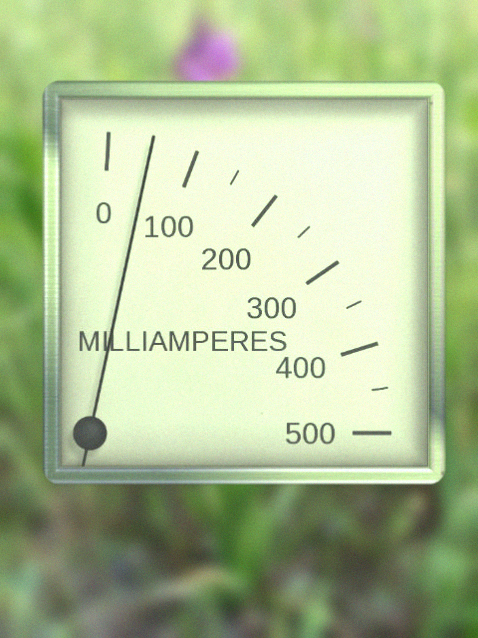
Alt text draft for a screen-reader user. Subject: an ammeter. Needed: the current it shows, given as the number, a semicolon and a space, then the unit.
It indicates 50; mA
